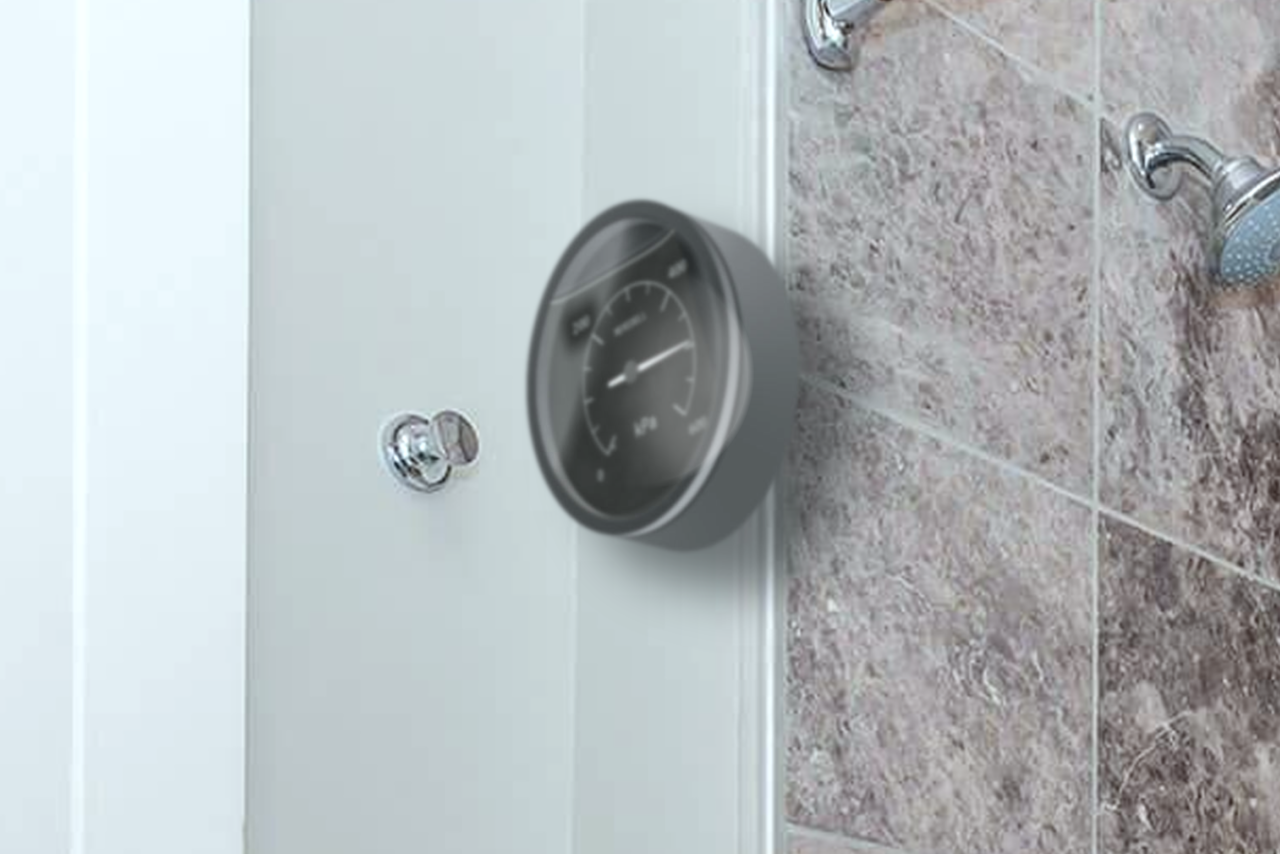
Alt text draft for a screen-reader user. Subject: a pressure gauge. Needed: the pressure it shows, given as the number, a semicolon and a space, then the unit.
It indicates 500; kPa
